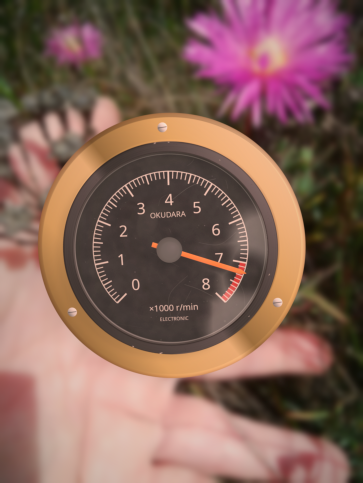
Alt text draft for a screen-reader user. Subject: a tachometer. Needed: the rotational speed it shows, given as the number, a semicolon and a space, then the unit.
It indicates 7200; rpm
